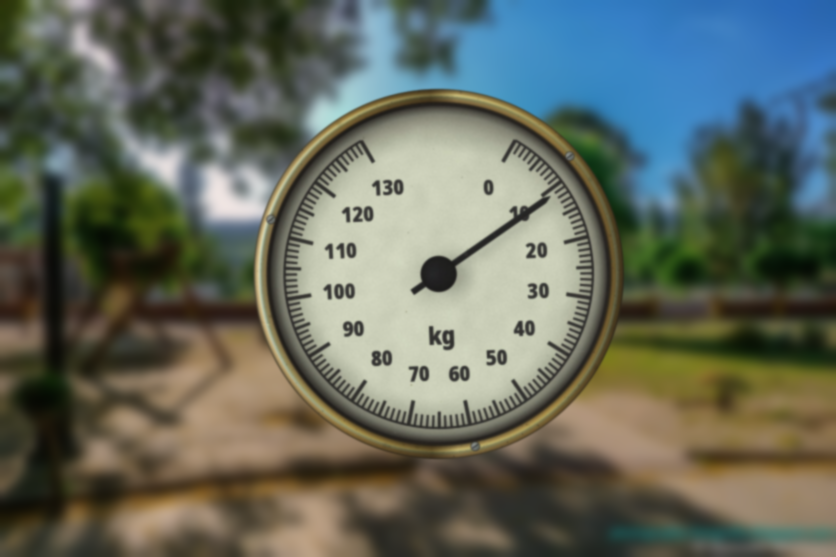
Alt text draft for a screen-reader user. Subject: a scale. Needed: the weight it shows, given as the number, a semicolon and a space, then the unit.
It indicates 11; kg
